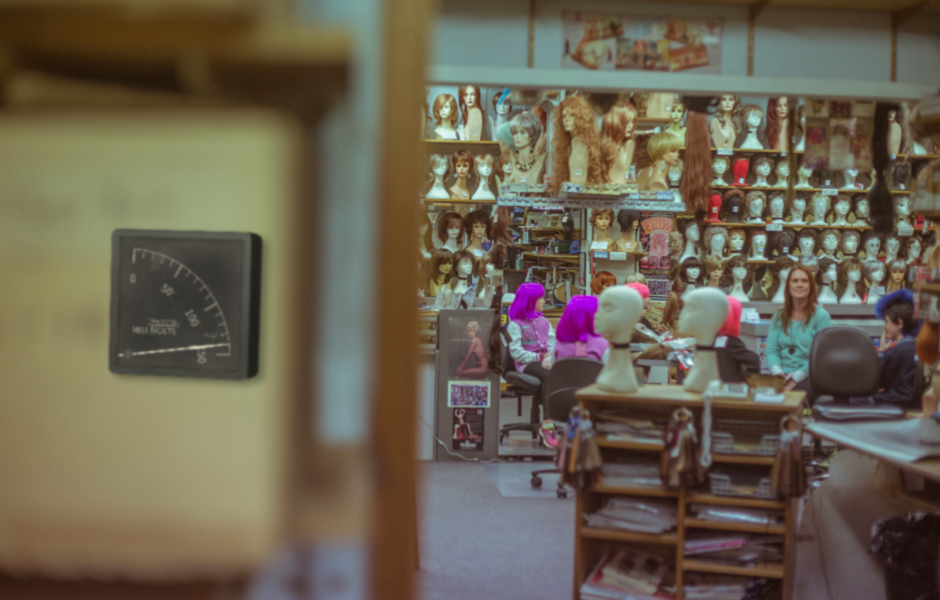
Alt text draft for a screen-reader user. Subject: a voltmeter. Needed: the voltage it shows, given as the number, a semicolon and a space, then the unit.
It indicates 140; mV
